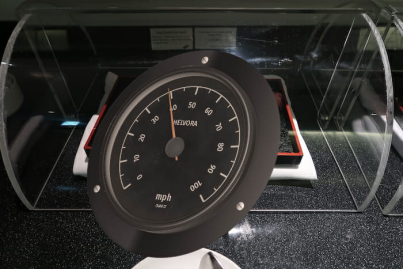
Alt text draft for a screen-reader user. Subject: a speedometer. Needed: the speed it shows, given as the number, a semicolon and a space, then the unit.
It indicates 40; mph
